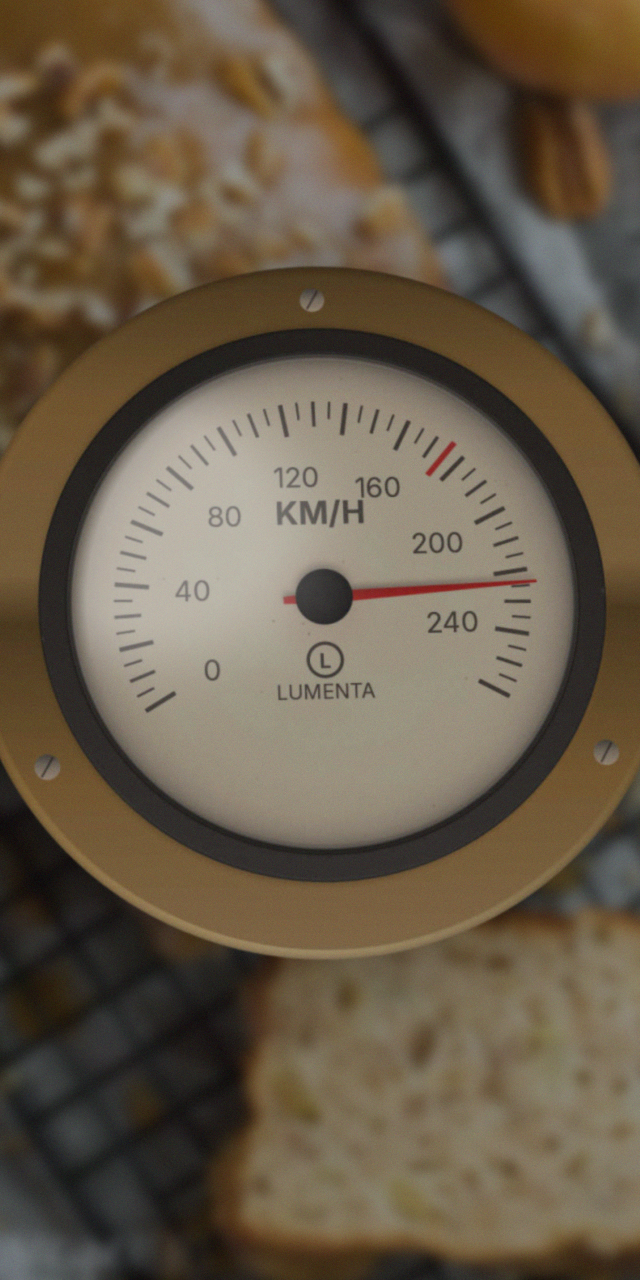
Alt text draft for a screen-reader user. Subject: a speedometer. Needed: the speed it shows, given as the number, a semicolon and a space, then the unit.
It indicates 225; km/h
